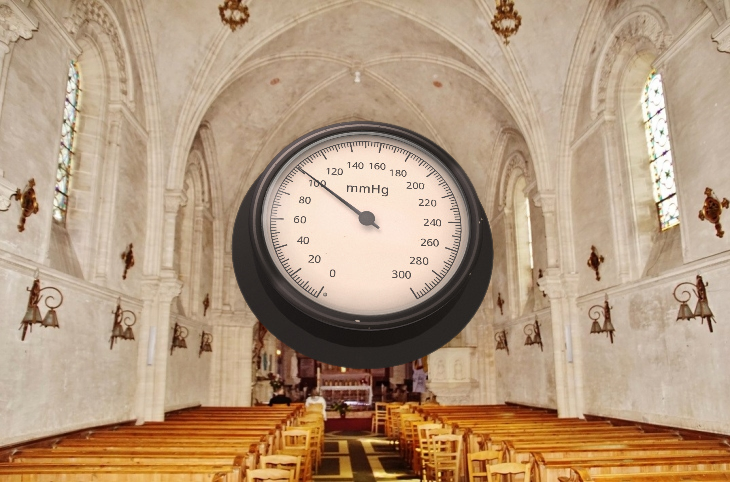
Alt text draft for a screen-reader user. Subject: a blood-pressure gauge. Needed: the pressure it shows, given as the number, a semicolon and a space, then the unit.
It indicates 100; mmHg
